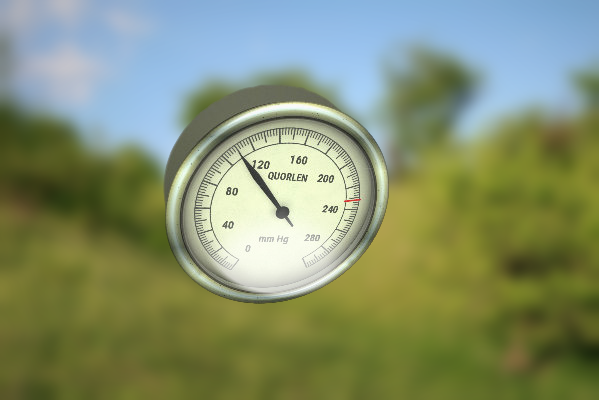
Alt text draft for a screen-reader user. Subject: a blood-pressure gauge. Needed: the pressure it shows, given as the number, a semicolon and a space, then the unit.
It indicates 110; mmHg
